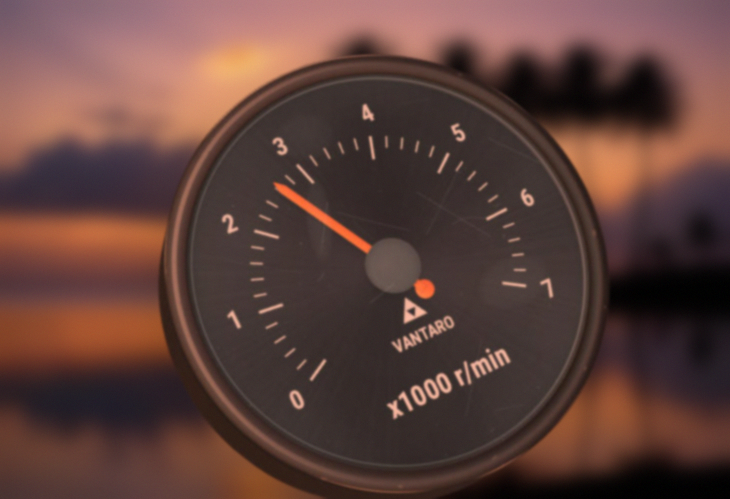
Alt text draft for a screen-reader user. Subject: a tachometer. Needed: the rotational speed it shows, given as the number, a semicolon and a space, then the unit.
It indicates 2600; rpm
